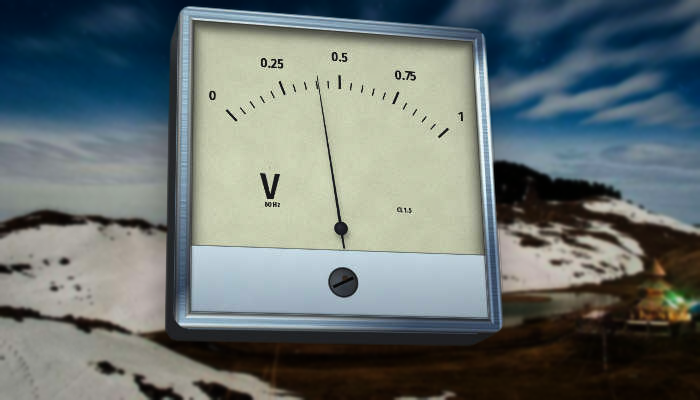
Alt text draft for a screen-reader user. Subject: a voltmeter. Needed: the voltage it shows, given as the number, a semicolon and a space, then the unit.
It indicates 0.4; V
